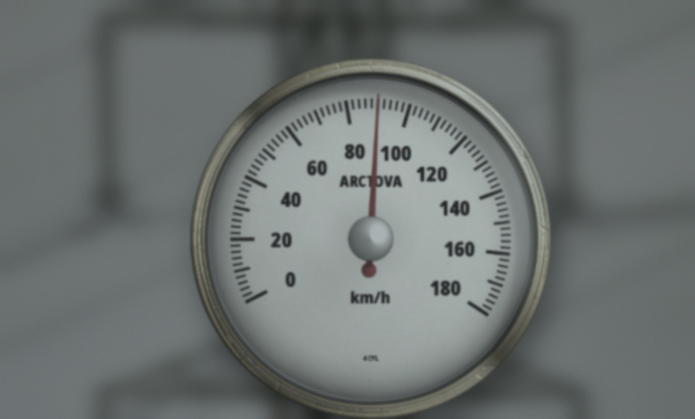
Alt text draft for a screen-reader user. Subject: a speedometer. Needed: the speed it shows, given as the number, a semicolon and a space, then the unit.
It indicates 90; km/h
